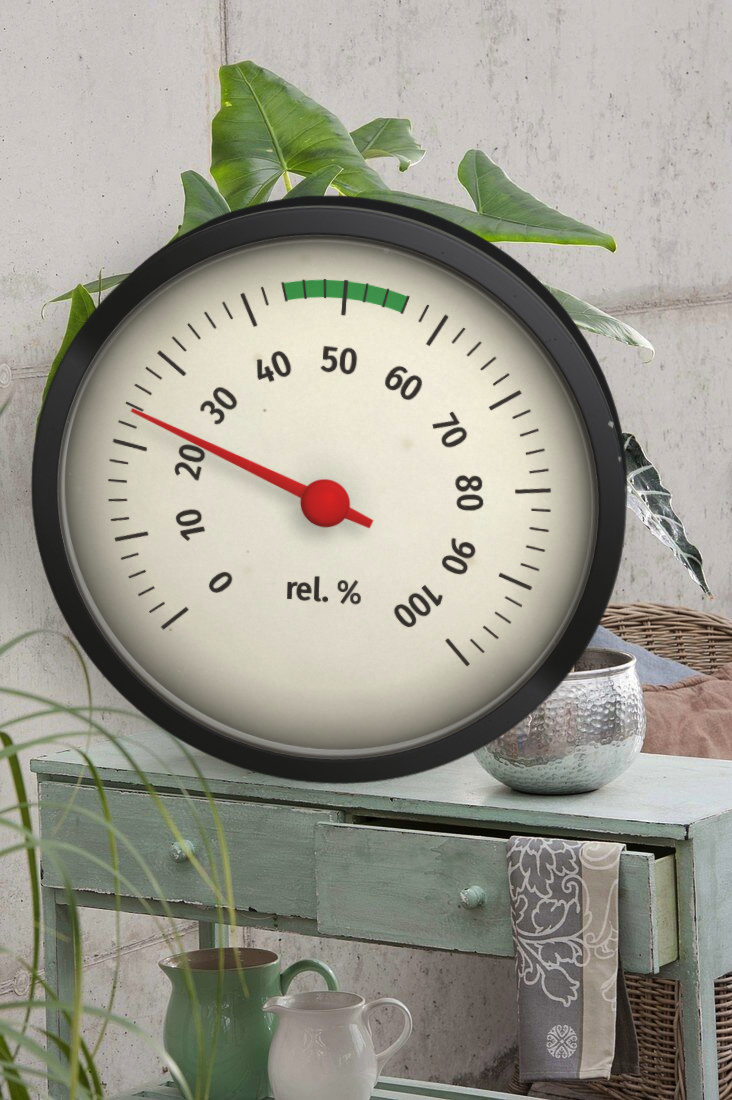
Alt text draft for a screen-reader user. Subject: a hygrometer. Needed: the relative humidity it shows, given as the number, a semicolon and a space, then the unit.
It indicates 24; %
